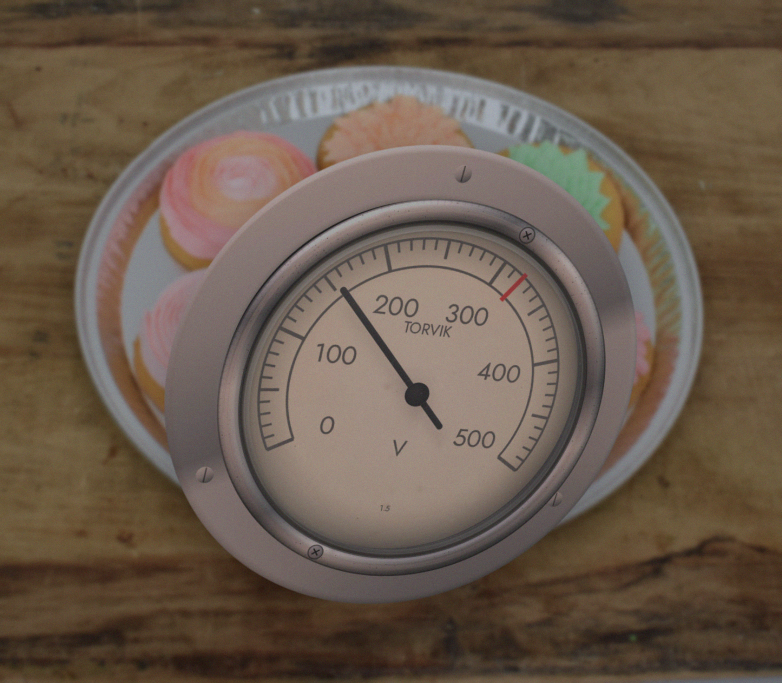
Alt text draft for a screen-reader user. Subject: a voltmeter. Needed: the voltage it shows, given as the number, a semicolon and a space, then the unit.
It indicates 155; V
